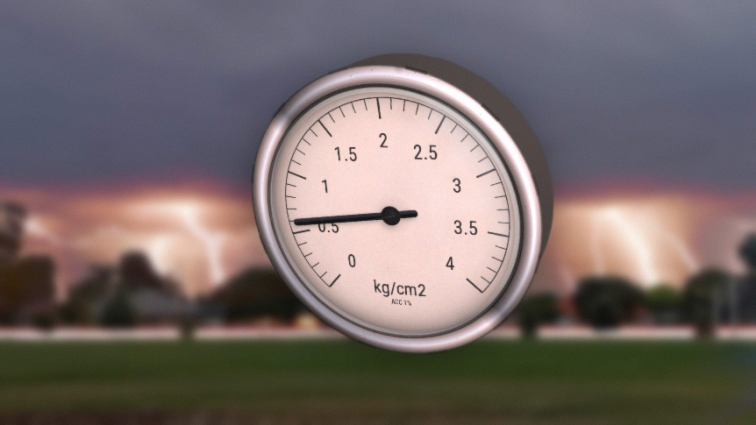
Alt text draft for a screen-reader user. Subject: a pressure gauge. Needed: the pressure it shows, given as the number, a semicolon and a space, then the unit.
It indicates 0.6; kg/cm²
